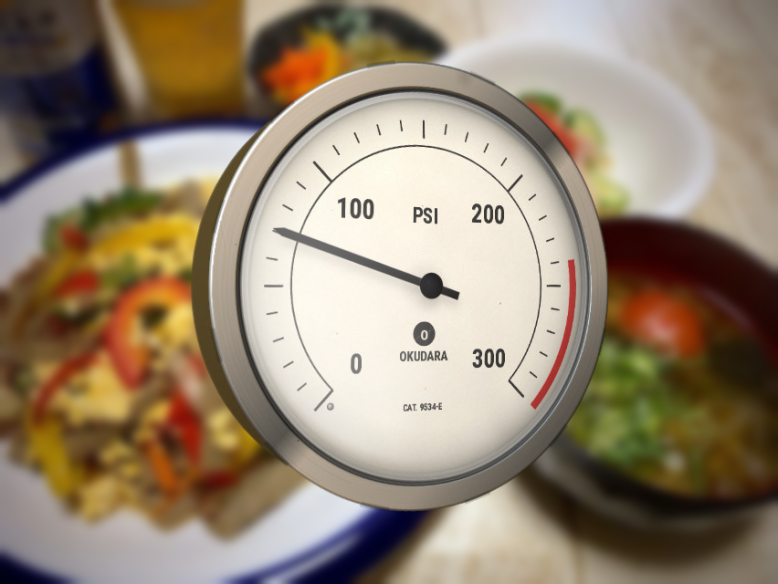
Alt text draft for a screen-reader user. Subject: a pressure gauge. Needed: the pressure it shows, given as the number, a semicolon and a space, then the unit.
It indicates 70; psi
